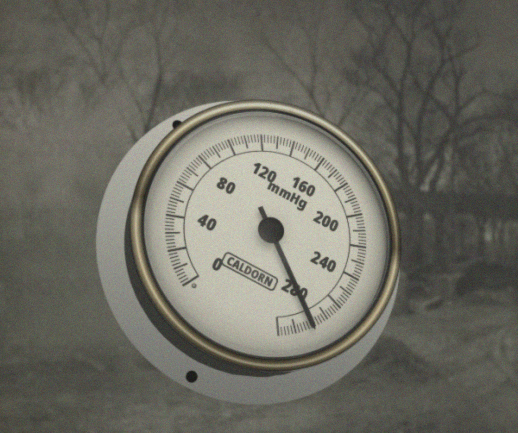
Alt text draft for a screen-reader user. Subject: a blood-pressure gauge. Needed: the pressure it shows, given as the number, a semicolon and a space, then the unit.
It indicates 280; mmHg
